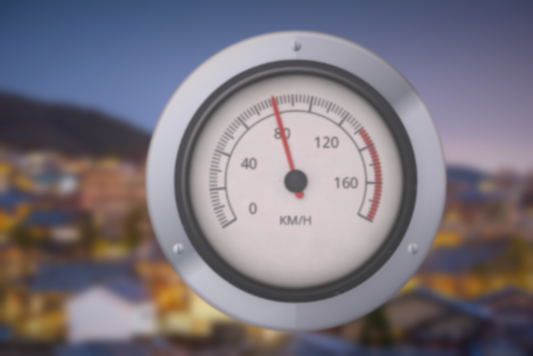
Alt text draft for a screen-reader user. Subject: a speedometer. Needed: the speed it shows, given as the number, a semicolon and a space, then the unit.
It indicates 80; km/h
